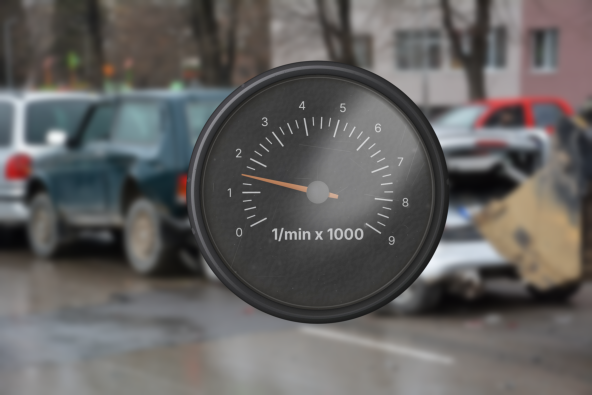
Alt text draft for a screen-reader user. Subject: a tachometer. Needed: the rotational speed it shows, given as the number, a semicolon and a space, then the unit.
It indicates 1500; rpm
